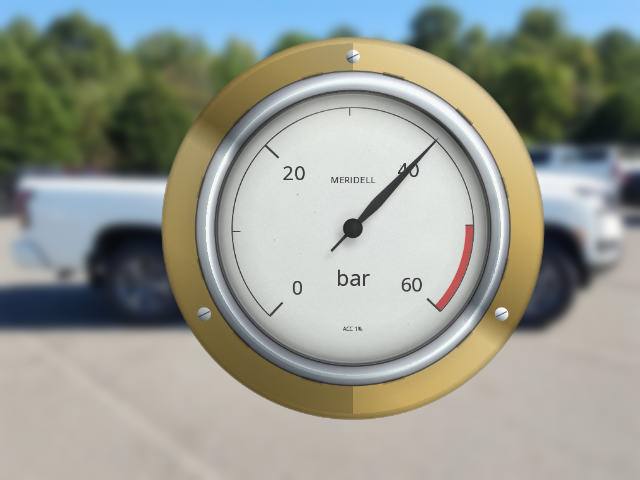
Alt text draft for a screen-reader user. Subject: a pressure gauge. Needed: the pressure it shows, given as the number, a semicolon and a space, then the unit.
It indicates 40; bar
